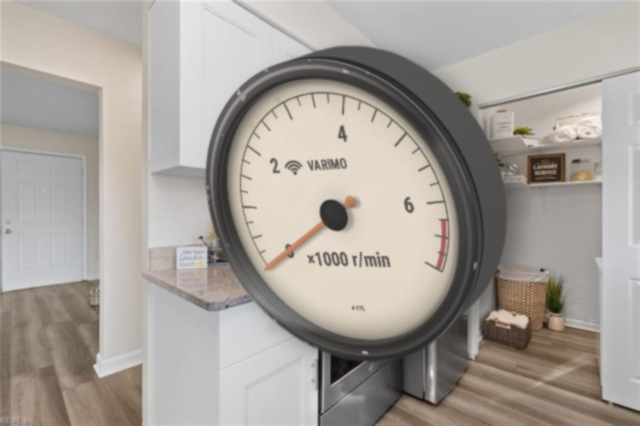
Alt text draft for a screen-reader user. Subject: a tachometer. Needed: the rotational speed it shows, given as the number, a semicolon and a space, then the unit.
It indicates 0; rpm
